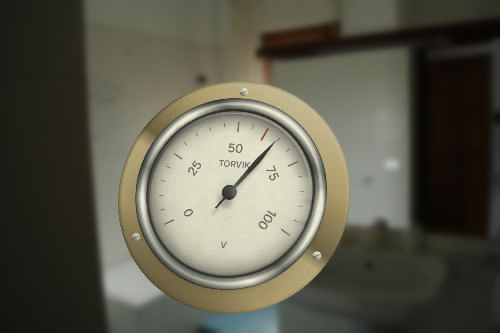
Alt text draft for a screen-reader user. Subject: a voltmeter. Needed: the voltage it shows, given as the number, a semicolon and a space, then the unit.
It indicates 65; V
